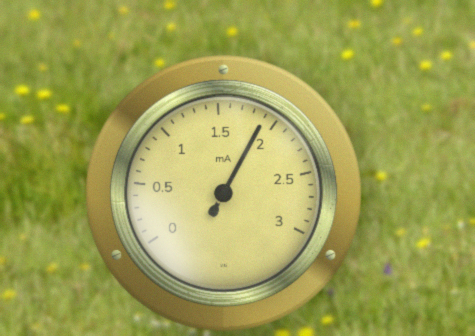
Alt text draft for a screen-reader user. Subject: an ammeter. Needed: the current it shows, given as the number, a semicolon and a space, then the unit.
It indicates 1.9; mA
